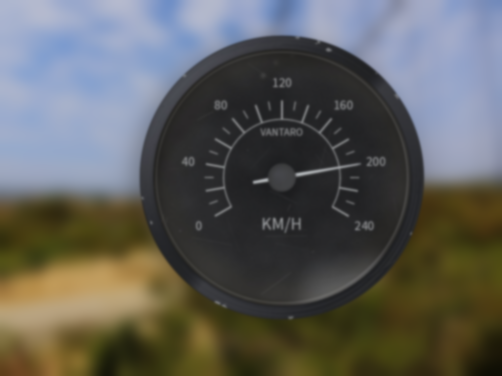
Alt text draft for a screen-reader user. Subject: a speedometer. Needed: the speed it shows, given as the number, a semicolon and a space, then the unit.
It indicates 200; km/h
